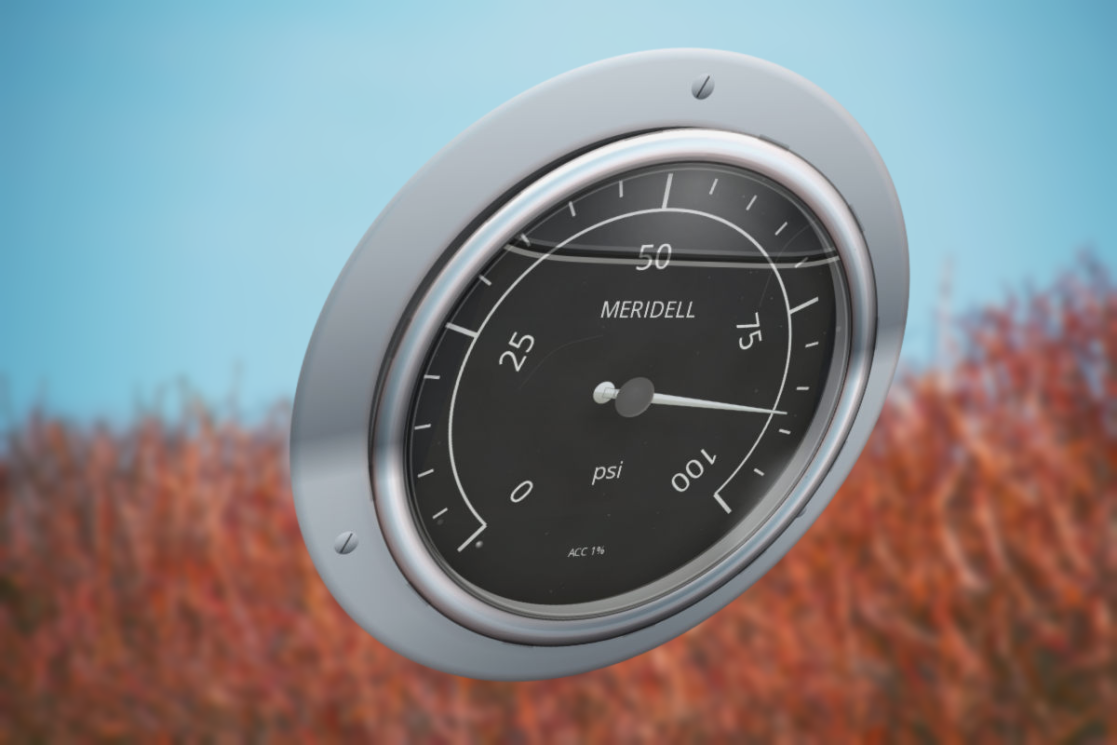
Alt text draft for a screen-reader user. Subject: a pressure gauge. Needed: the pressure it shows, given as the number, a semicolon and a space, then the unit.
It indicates 87.5; psi
